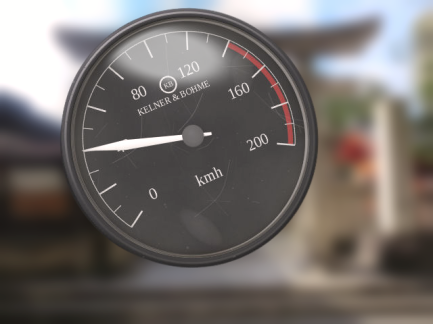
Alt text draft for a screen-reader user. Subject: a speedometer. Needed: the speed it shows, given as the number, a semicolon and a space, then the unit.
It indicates 40; km/h
